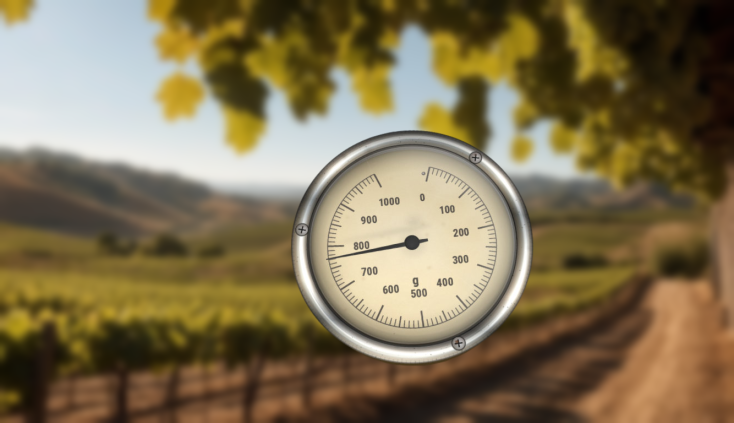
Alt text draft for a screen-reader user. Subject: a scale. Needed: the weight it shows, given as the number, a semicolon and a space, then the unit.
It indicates 770; g
